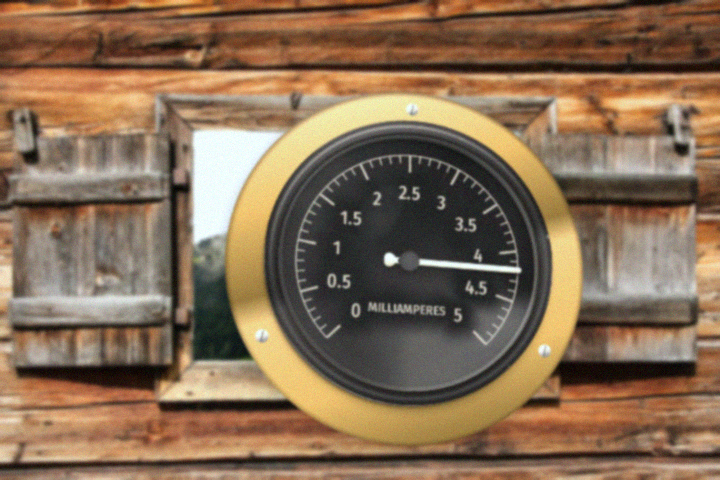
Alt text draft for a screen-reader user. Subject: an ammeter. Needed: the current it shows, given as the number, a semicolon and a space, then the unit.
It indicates 4.2; mA
